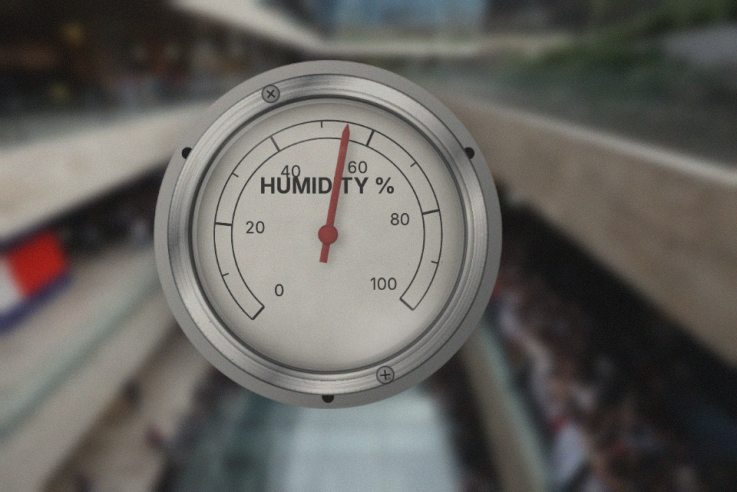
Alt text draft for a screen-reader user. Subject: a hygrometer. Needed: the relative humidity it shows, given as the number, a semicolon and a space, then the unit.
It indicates 55; %
